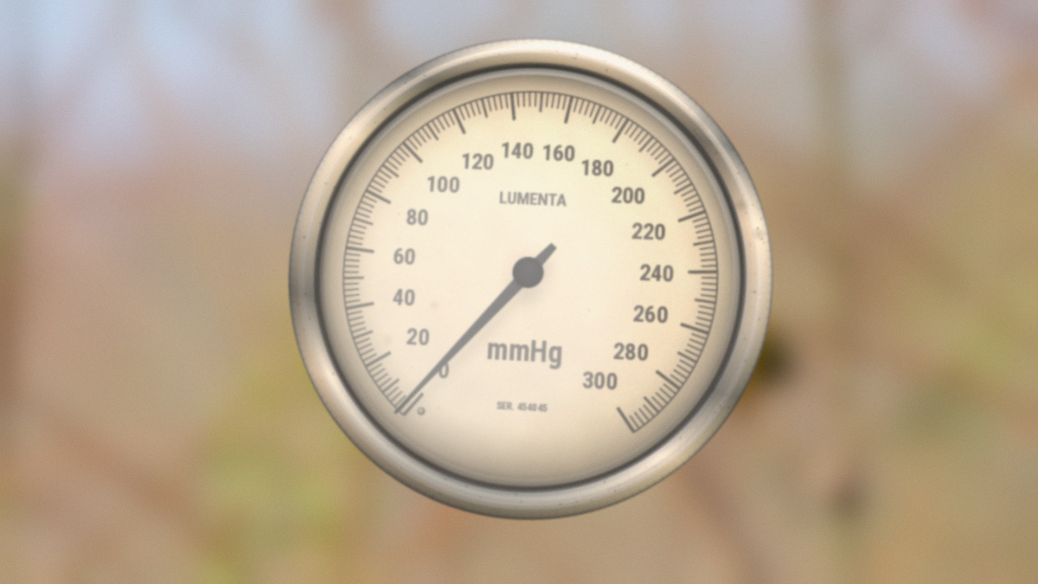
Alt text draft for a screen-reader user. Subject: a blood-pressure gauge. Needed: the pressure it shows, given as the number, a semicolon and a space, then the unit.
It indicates 2; mmHg
